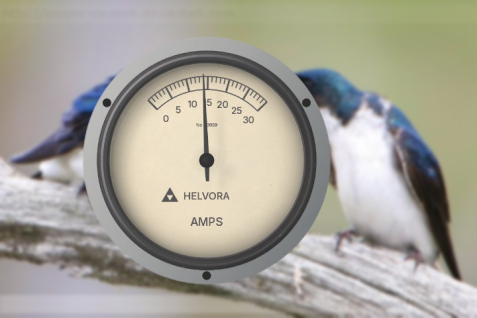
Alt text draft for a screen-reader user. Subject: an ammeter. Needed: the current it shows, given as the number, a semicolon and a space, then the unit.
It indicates 14; A
